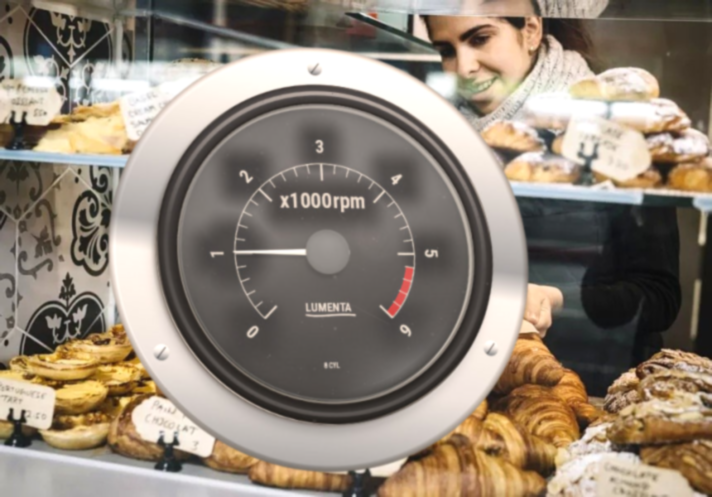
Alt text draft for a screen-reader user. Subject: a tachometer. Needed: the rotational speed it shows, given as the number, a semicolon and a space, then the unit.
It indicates 1000; rpm
